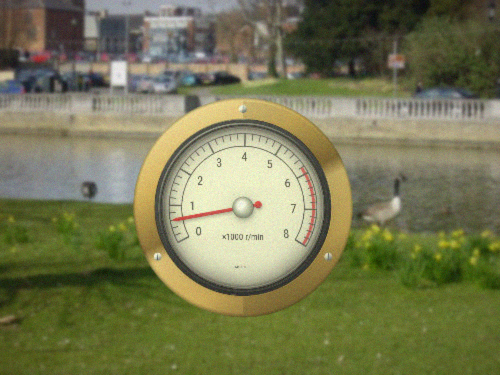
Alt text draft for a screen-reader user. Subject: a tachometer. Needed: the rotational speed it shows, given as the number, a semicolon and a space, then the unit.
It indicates 600; rpm
